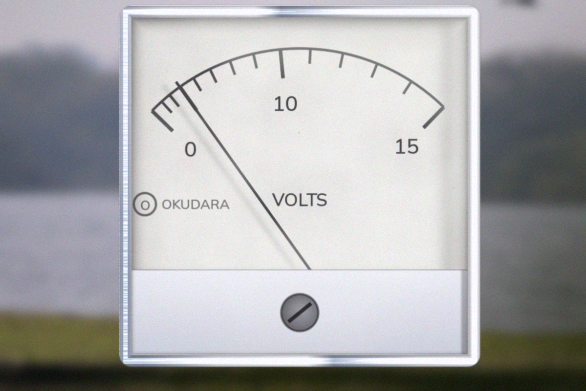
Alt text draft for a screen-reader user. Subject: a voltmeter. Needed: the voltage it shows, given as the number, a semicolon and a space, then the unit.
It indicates 5; V
